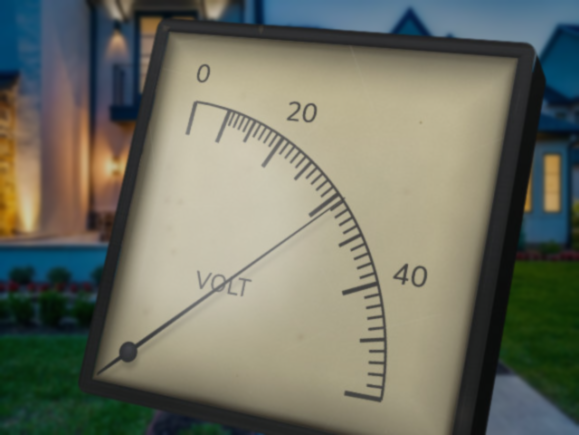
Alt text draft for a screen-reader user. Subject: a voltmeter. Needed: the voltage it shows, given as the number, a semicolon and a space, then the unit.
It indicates 31; V
